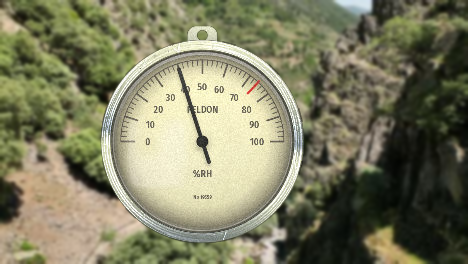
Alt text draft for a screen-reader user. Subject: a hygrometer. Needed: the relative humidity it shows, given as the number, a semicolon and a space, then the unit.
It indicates 40; %
